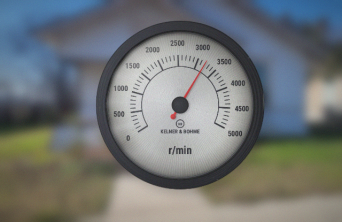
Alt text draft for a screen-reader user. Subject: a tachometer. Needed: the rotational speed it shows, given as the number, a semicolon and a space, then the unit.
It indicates 3200; rpm
